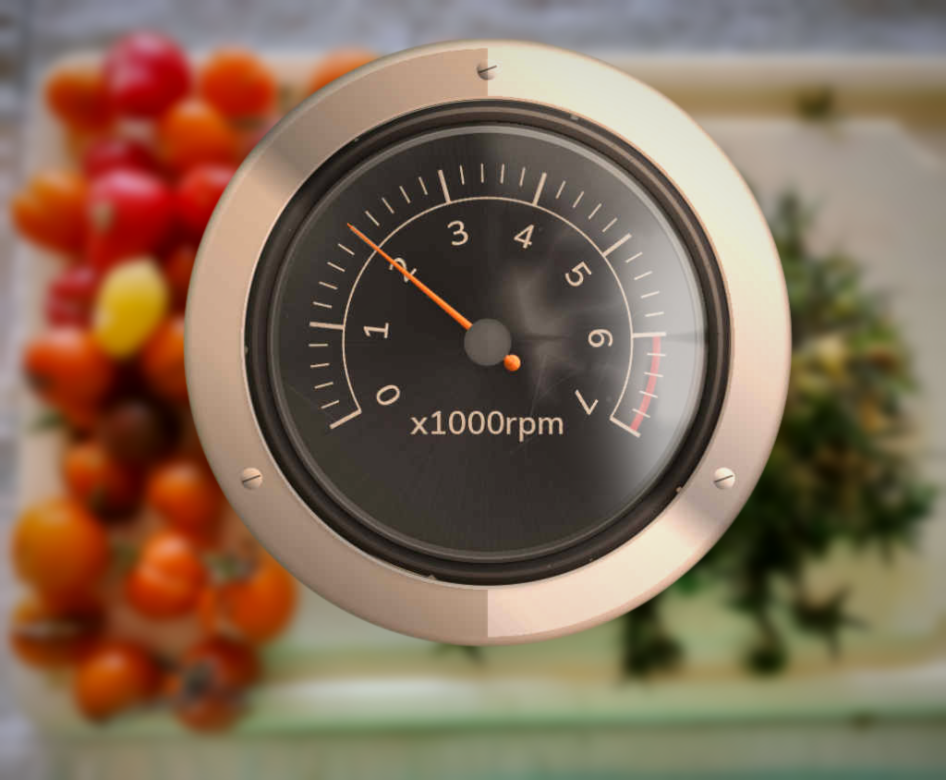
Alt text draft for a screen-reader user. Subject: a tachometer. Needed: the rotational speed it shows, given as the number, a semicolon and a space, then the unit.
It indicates 2000; rpm
